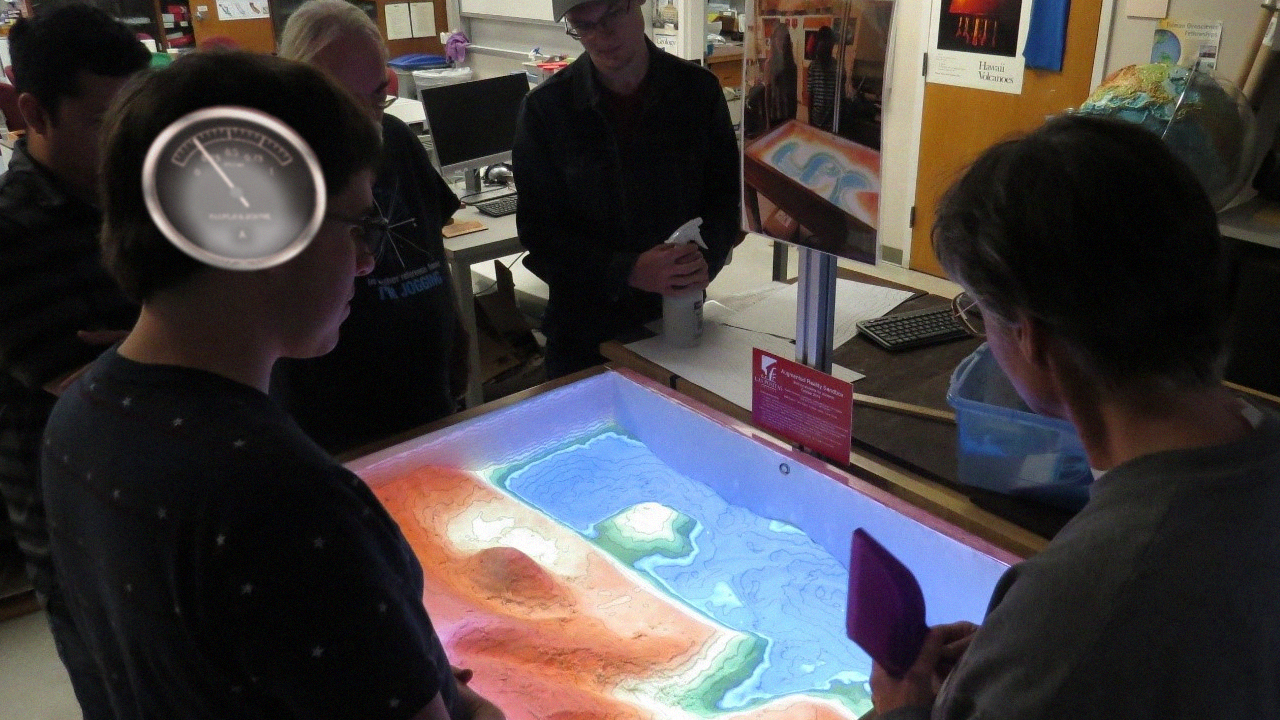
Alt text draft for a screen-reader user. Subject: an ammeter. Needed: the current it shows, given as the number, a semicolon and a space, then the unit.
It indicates 0.25; A
